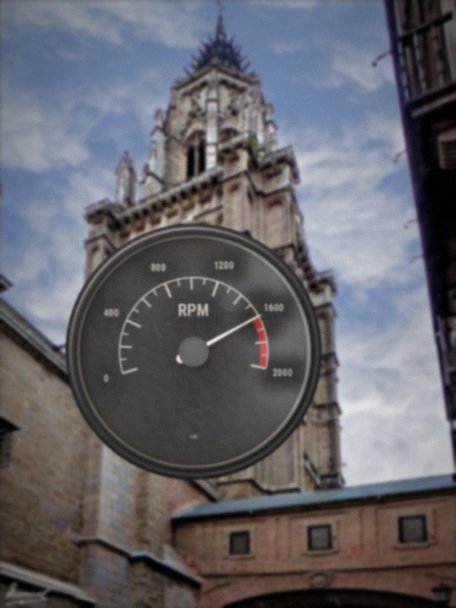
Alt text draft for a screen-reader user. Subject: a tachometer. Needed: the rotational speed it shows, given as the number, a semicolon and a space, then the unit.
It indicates 1600; rpm
